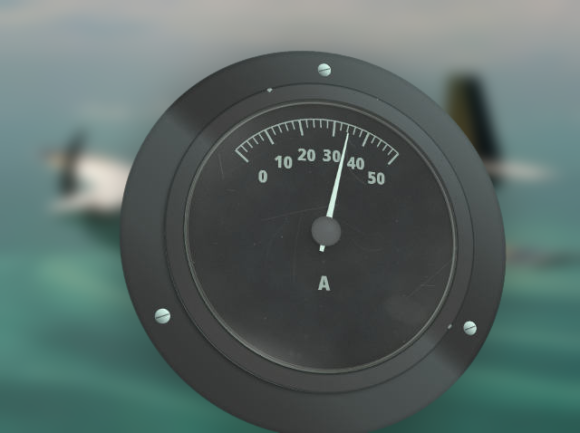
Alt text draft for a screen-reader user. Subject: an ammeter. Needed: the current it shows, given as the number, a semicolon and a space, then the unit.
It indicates 34; A
